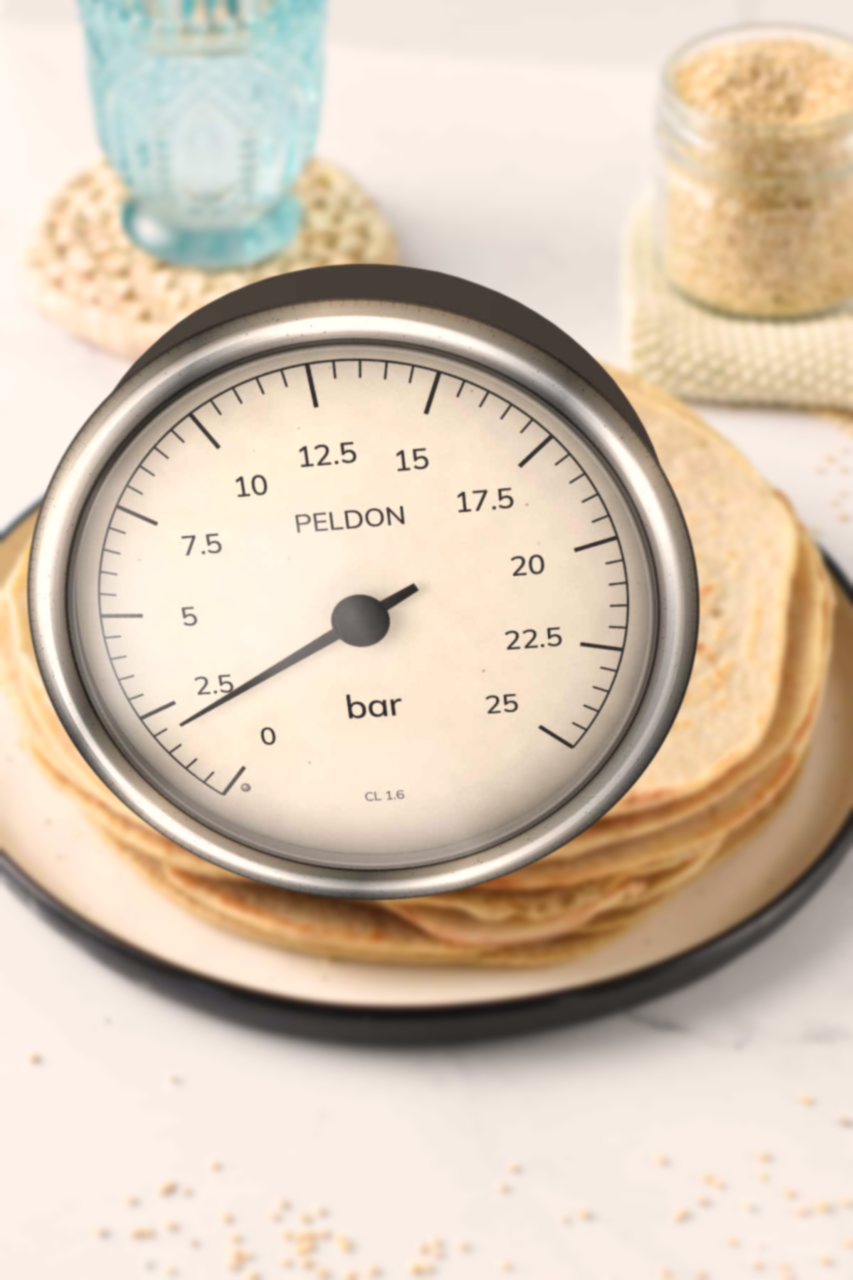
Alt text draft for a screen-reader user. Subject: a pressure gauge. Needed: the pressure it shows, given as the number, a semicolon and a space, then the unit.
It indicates 2; bar
